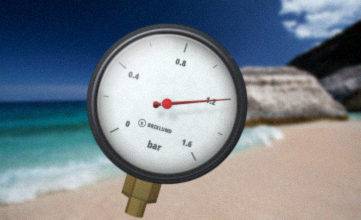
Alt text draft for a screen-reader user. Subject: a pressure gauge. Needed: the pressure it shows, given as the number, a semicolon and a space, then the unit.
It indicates 1.2; bar
